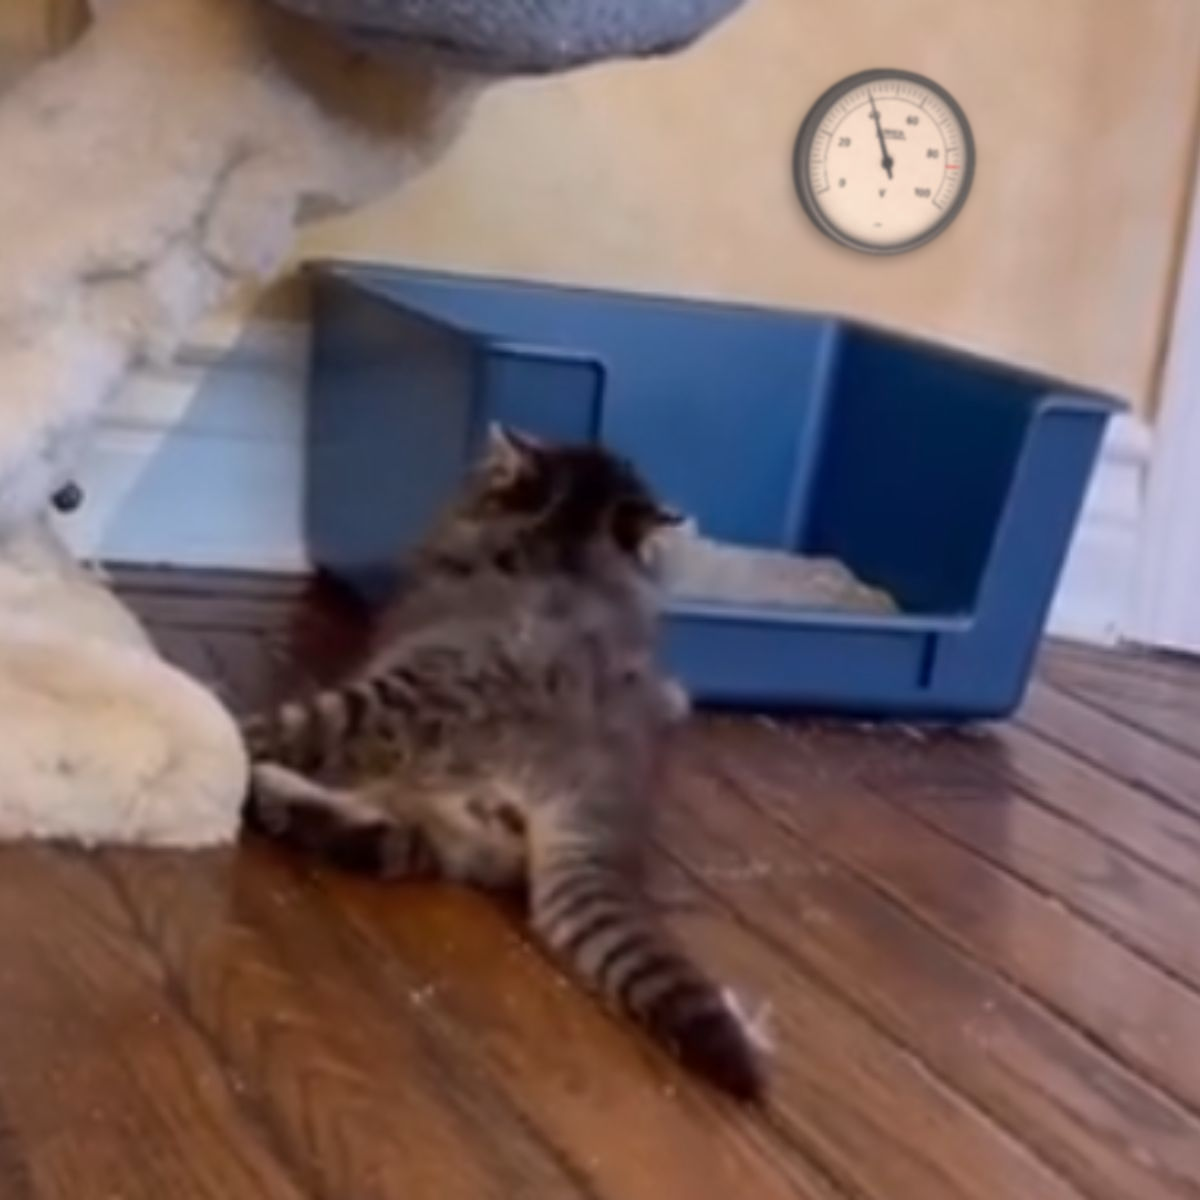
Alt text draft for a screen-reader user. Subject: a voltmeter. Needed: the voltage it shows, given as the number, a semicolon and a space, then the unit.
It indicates 40; V
